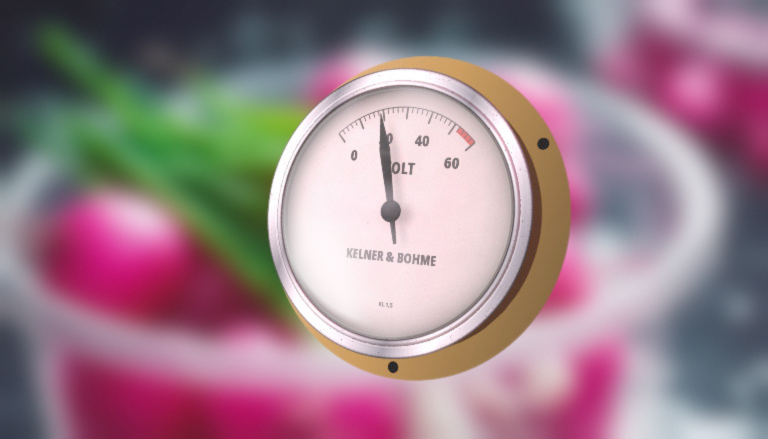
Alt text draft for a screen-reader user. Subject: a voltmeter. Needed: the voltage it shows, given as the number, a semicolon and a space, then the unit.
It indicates 20; V
